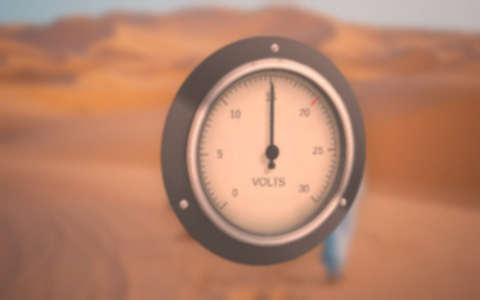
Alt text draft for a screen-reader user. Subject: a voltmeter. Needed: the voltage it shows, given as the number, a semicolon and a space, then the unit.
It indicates 15; V
